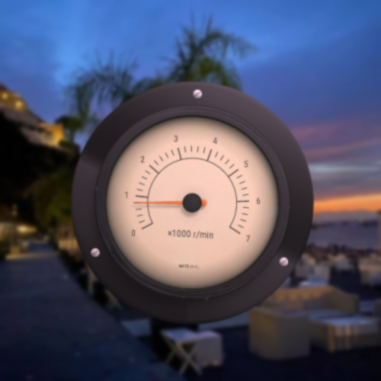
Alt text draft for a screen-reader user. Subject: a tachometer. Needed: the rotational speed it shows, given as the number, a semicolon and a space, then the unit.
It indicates 800; rpm
